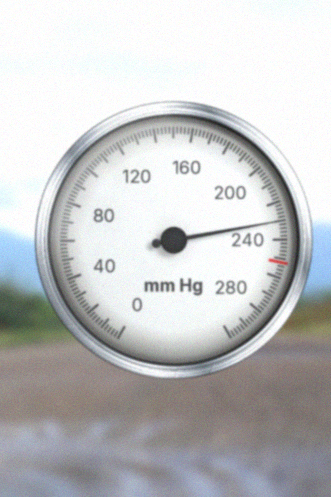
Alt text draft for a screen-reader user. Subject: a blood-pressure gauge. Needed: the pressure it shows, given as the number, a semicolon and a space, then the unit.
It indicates 230; mmHg
